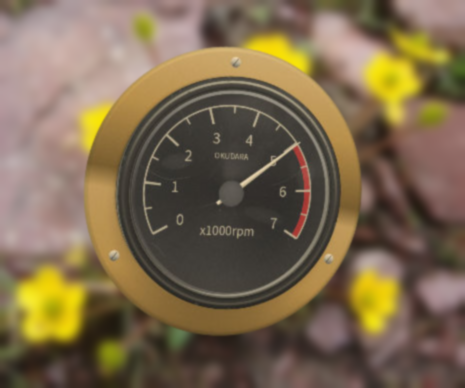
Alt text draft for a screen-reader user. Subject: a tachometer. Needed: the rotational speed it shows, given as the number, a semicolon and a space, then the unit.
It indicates 5000; rpm
